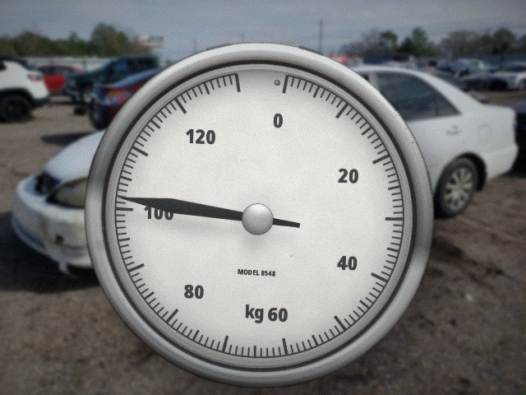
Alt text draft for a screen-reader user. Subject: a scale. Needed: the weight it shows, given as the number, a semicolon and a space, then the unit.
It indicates 102; kg
